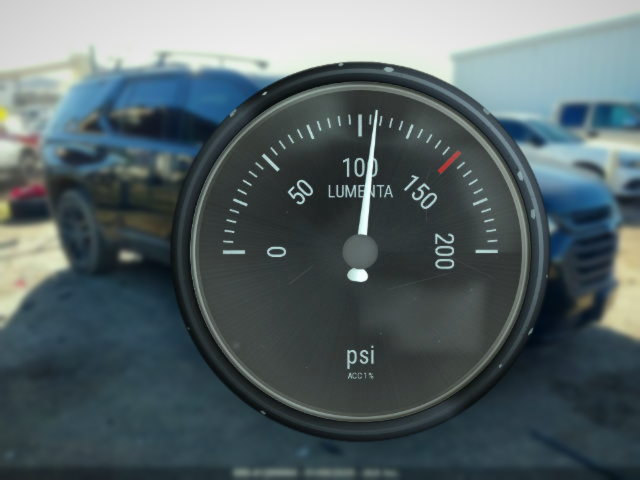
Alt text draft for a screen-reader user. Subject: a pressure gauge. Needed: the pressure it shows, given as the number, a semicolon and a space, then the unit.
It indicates 107.5; psi
